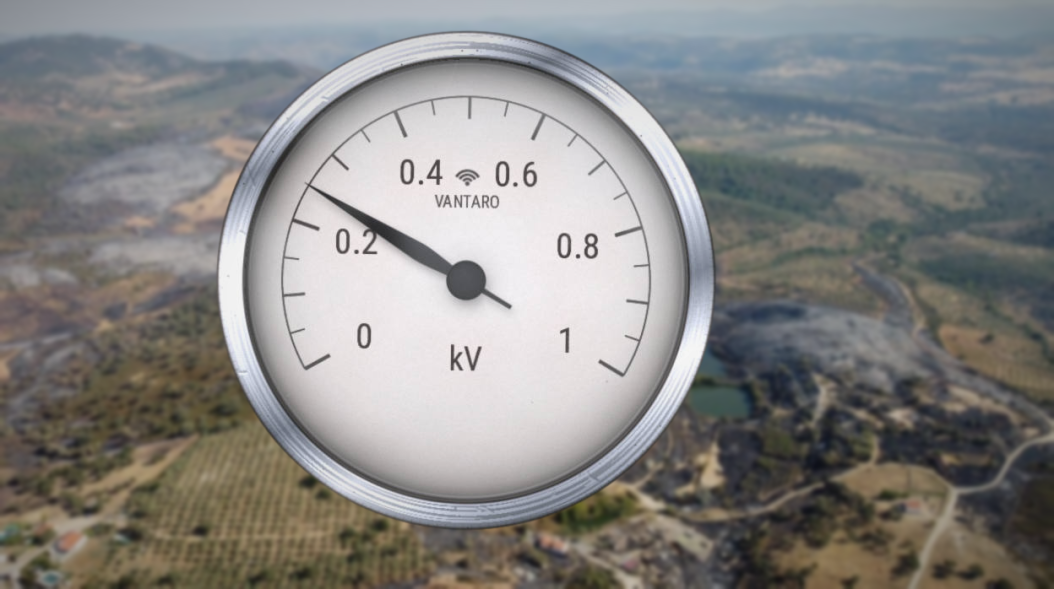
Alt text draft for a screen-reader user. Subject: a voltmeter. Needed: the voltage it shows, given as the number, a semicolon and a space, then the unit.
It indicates 0.25; kV
